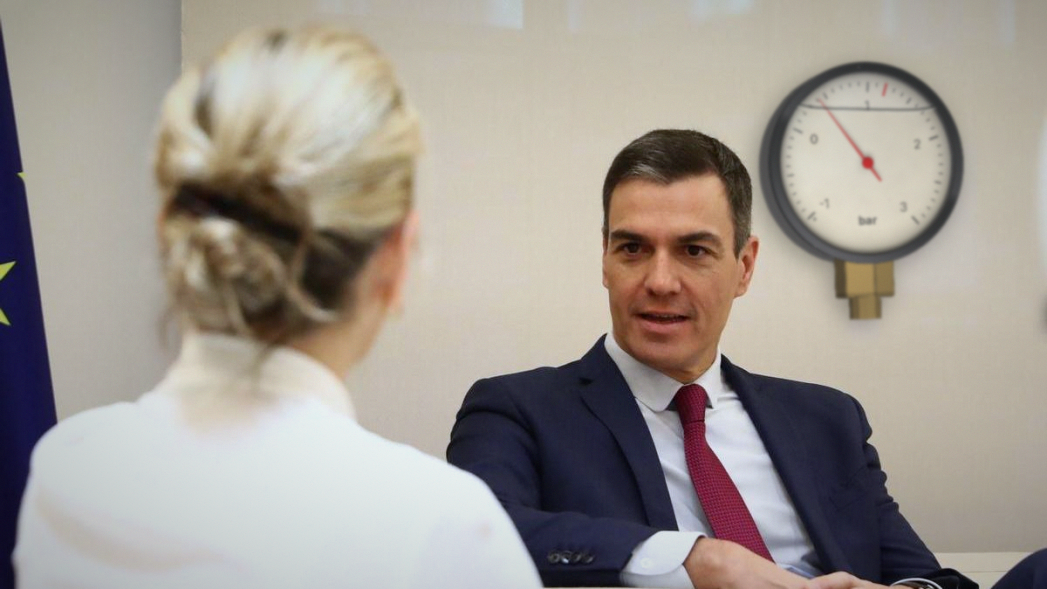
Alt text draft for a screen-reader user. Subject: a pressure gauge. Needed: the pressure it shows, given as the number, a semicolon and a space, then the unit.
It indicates 0.4; bar
